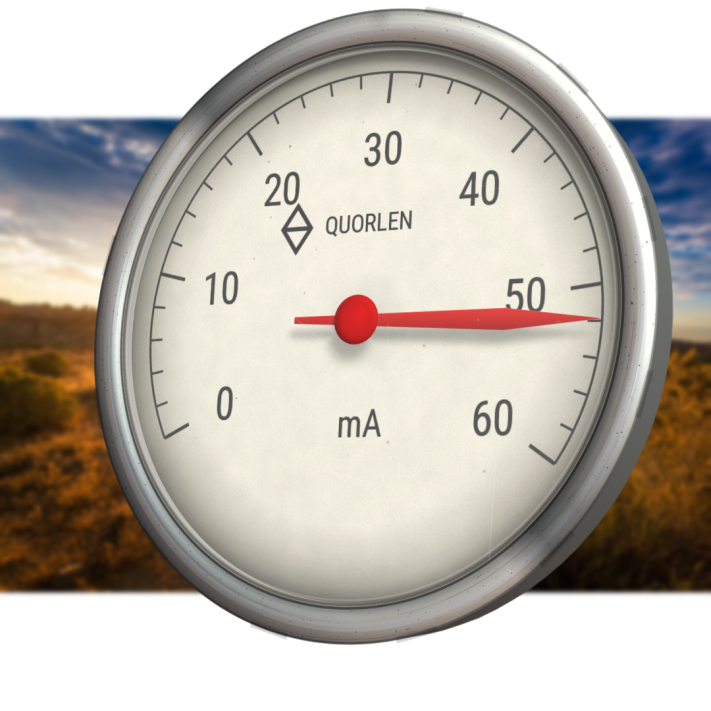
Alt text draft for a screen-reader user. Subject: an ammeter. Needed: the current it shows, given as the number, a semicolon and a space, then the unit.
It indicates 52; mA
